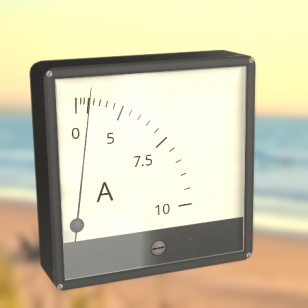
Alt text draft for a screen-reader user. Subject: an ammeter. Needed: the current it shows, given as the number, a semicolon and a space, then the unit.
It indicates 2.5; A
